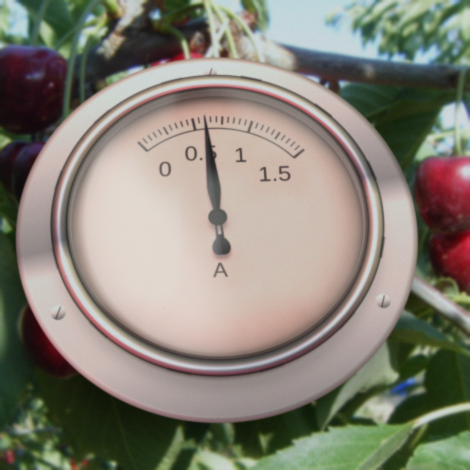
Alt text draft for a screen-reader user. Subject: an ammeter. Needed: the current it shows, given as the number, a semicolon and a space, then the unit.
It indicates 0.6; A
